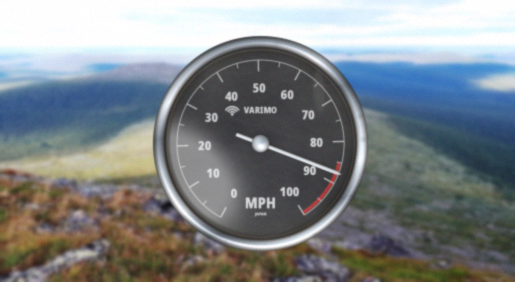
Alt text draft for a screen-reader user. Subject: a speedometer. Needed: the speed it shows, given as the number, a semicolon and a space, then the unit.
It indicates 87.5; mph
